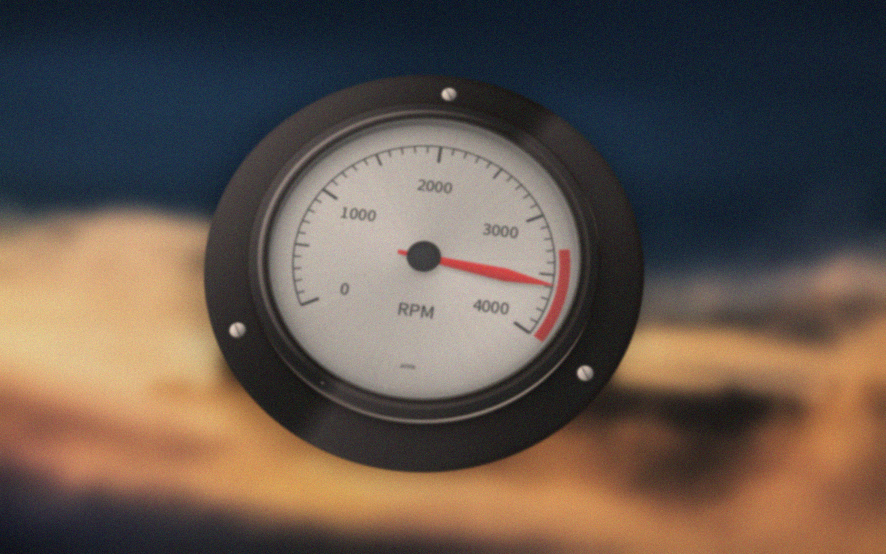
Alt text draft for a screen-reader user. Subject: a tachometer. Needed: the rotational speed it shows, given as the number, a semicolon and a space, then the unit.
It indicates 3600; rpm
